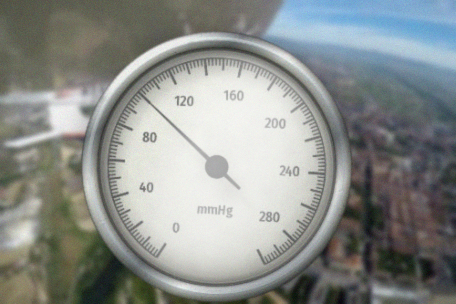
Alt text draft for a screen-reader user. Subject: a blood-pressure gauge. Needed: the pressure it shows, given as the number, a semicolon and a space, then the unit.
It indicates 100; mmHg
